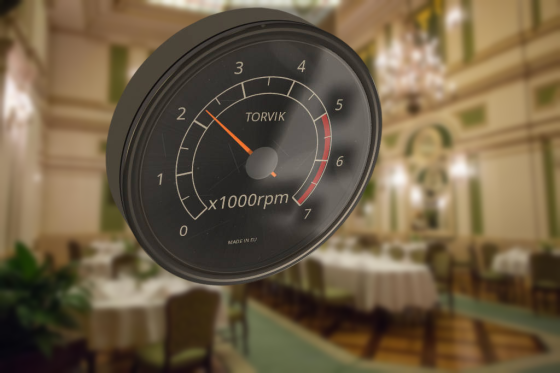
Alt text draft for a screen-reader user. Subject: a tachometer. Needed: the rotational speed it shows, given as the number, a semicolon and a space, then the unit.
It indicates 2250; rpm
